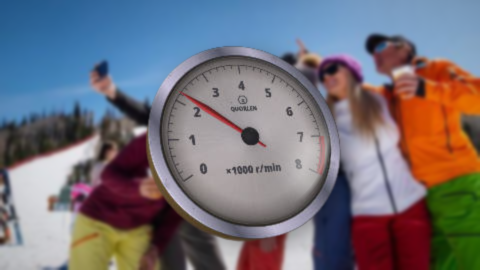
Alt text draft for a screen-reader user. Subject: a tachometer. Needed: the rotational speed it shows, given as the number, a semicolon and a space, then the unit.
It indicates 2200; rpm
